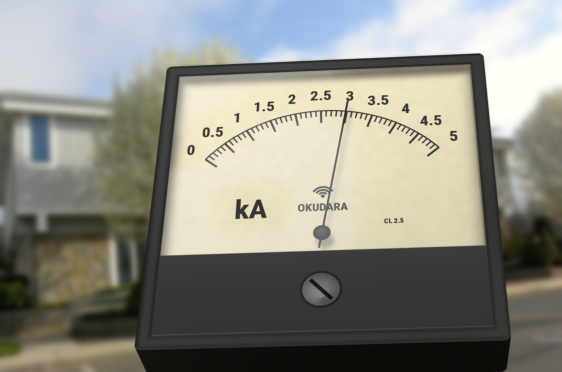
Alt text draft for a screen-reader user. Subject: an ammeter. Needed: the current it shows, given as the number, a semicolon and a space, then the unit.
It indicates 3; kA
